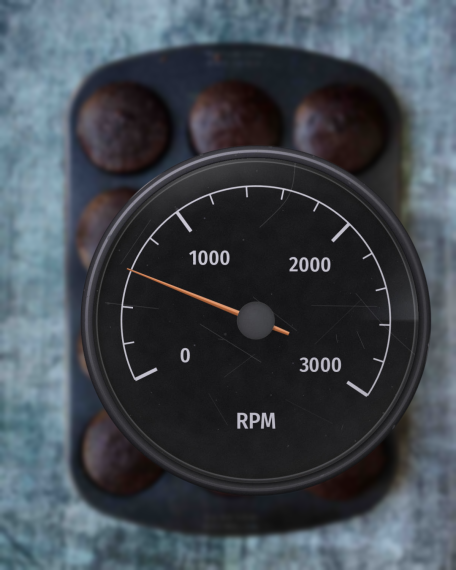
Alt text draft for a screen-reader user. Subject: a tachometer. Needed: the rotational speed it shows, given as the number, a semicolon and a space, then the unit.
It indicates 600; rpm
